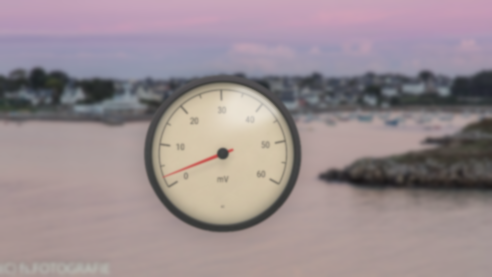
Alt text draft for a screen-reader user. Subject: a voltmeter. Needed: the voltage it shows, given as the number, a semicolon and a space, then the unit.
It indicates 2.5; mV
